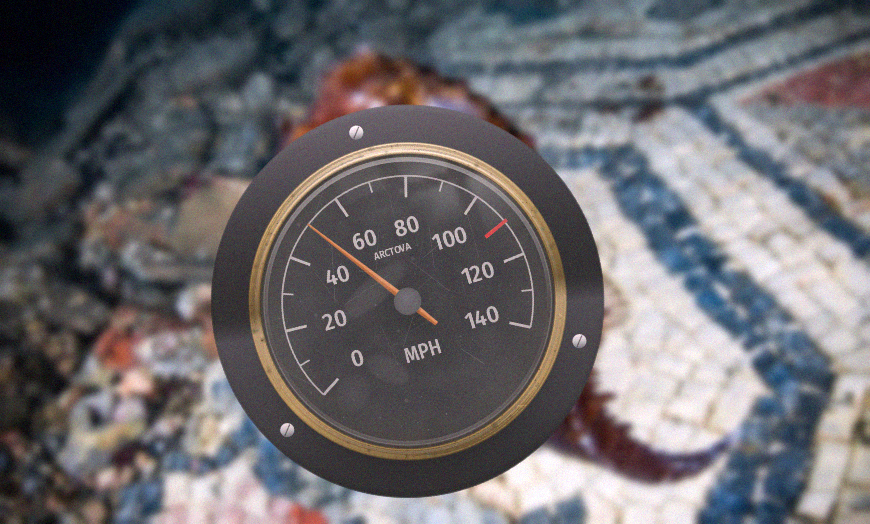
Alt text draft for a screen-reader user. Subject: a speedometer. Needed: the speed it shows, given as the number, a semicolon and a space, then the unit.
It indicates 50; mph
